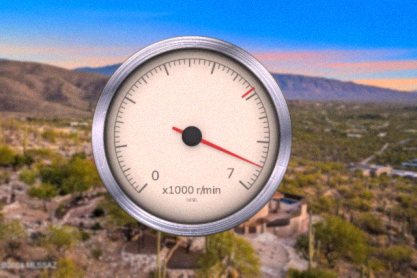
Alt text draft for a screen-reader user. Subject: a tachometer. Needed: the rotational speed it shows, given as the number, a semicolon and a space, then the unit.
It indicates 6500; rpm
